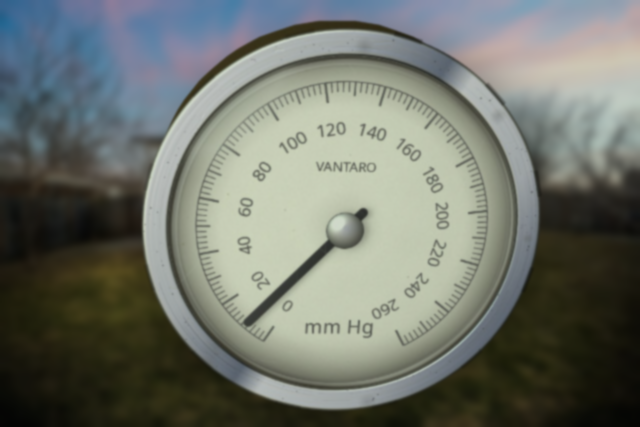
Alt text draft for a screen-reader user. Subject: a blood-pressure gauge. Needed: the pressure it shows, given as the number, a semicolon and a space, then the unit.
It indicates 10; mmHg
